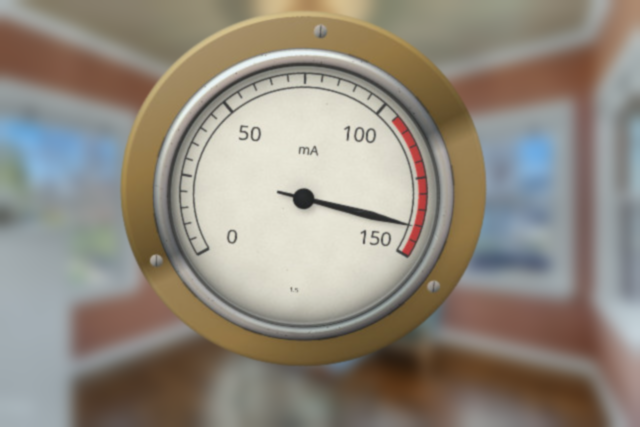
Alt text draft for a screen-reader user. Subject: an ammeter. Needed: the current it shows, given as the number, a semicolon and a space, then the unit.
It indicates 140; mA
